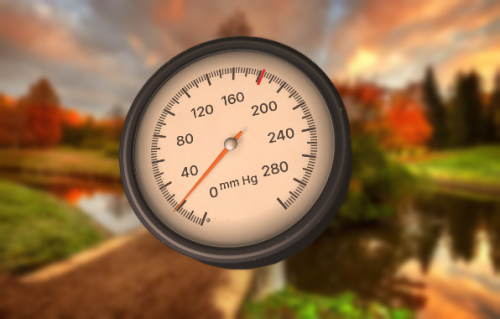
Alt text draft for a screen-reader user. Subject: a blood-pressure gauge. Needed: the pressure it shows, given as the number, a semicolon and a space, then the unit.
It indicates 20; mmHg
